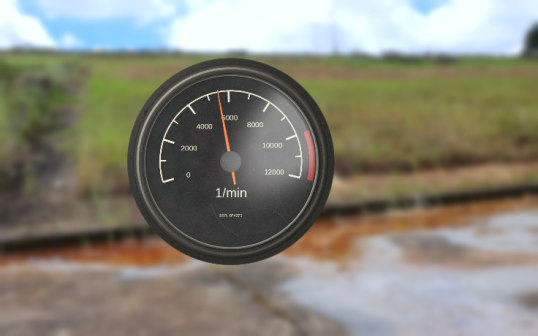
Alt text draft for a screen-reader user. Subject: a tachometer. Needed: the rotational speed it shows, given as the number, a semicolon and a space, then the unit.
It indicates 5500; rpm
